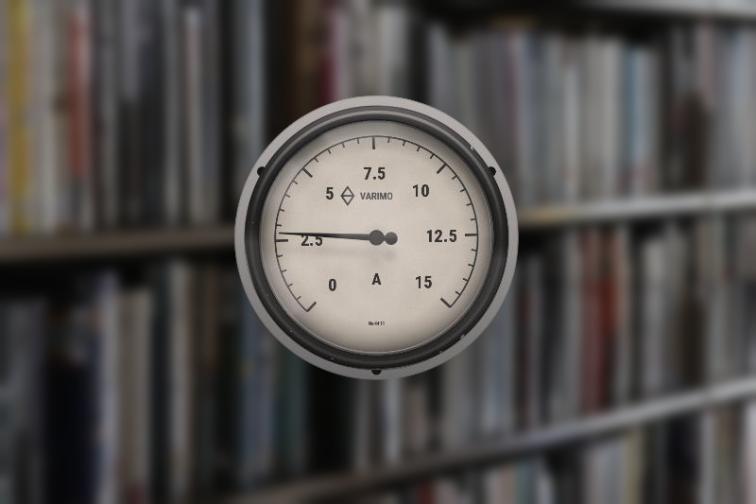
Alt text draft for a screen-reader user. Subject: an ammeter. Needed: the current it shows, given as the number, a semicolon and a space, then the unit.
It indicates 2.75; A
